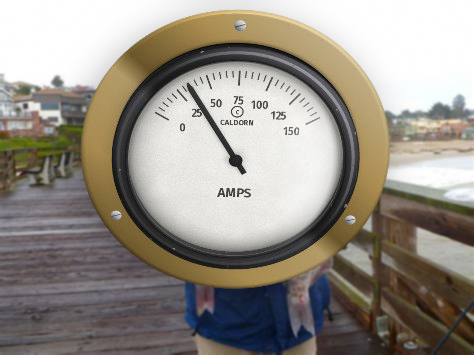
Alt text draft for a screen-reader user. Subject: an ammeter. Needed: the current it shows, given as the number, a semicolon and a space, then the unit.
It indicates 35; A
